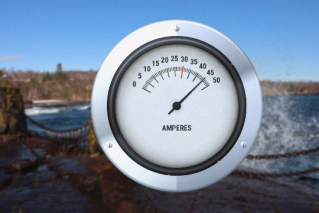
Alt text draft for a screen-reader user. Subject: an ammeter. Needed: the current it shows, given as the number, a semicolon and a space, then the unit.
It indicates 45; A
